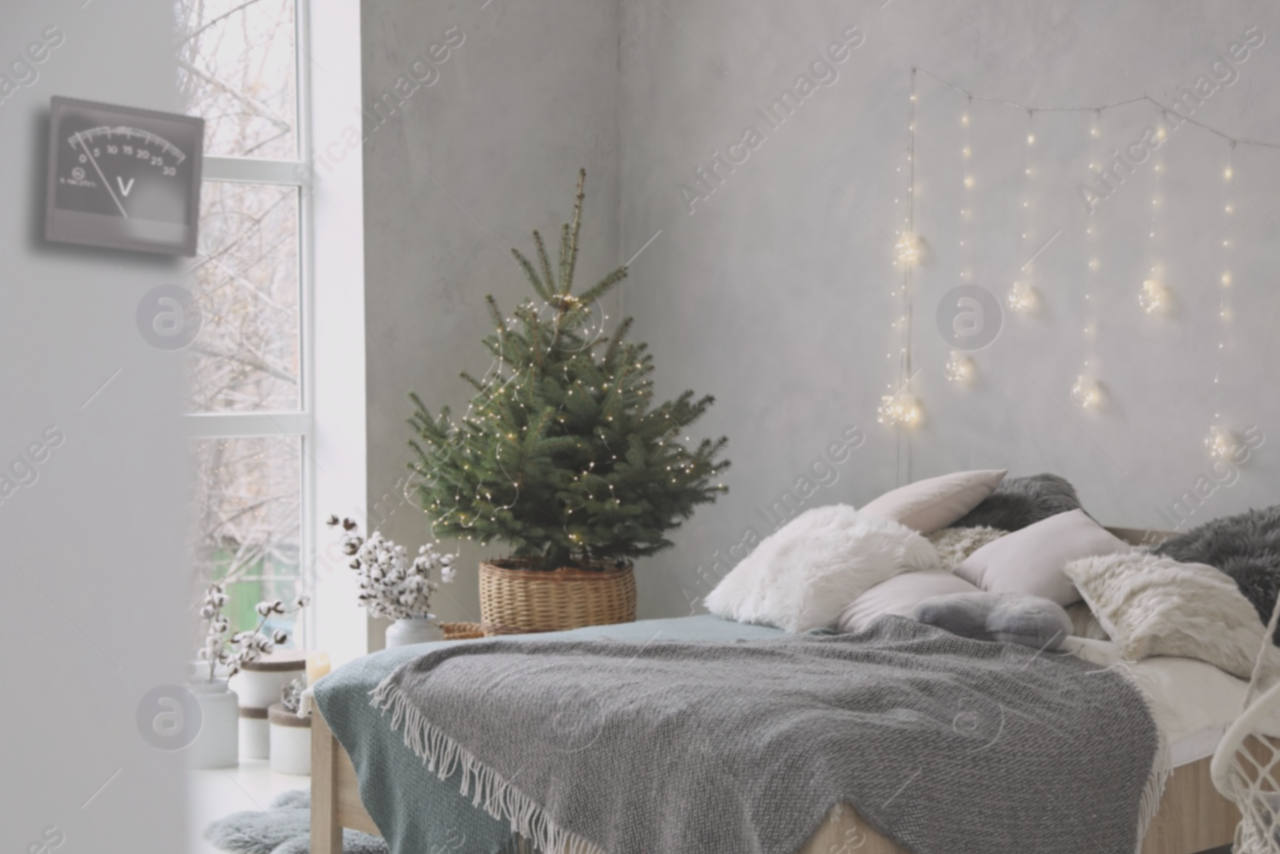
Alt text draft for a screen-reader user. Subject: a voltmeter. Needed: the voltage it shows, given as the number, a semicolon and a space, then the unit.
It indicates 2.5; V
